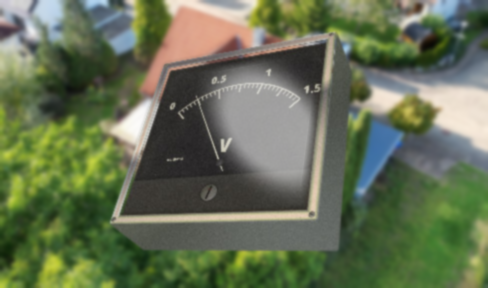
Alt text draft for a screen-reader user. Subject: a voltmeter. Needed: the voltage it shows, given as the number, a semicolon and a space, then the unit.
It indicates 0.25; V
